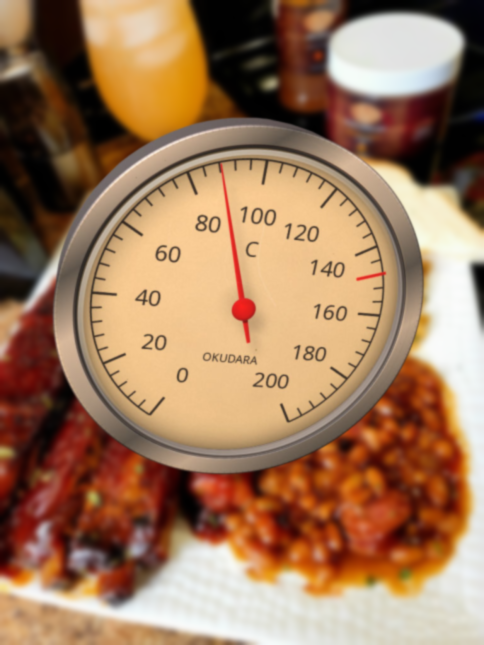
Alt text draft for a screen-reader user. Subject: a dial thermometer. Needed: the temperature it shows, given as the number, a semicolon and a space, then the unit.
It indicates 88; °C
